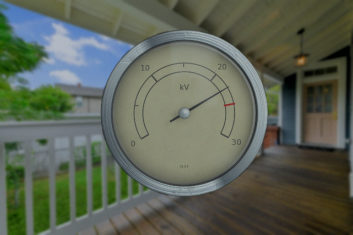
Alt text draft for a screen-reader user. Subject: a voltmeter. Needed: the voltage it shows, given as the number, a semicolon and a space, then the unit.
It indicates 22.5; kV
